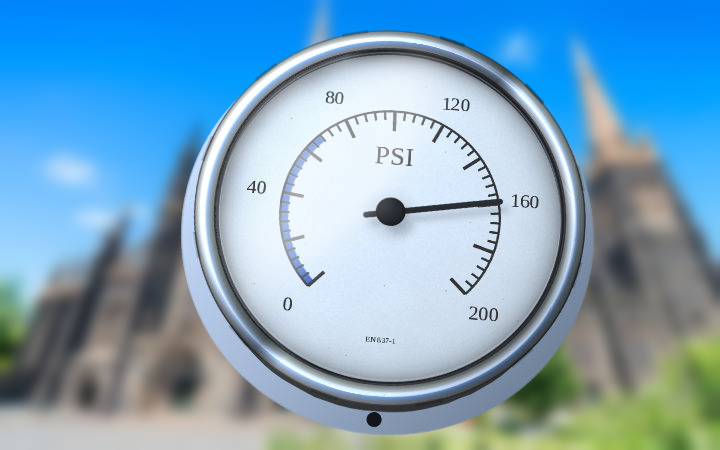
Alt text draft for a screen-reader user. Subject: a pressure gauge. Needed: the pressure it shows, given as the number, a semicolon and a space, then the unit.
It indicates 160; psi
